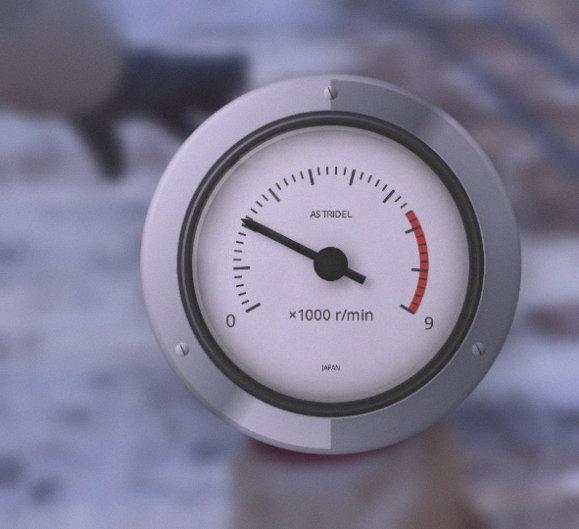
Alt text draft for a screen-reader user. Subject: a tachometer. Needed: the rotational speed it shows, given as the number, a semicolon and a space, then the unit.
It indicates 2100; rpm
